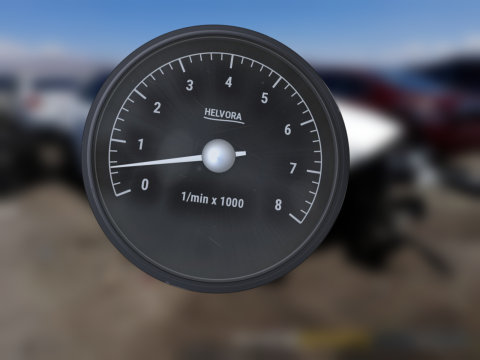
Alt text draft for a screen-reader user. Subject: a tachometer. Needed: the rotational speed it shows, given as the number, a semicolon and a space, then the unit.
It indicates 500; rpm
